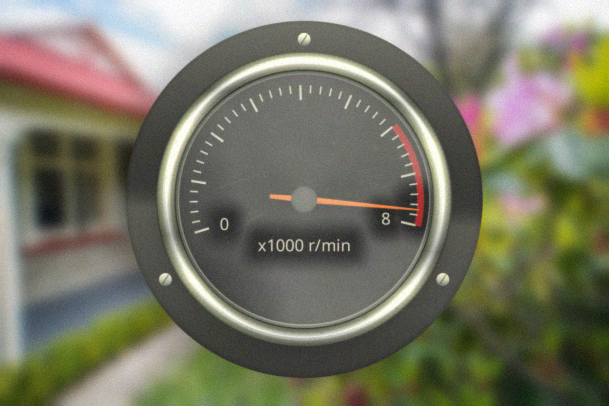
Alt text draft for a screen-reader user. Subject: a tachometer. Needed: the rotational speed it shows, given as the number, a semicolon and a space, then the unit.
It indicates 7700; rpm
